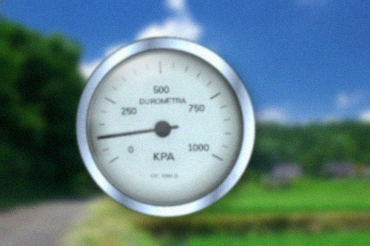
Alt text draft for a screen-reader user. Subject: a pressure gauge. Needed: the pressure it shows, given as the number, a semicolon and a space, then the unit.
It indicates 100; kPa
